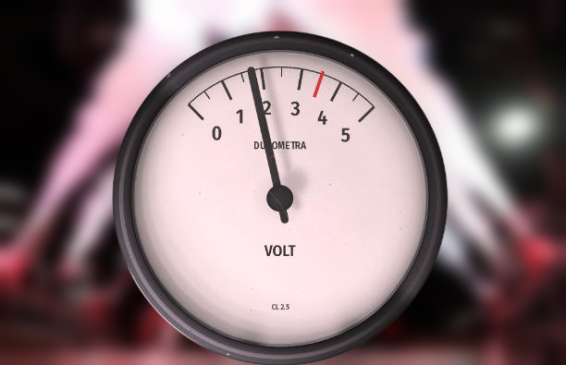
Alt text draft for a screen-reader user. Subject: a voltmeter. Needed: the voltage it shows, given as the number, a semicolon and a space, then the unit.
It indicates 1.75; V
